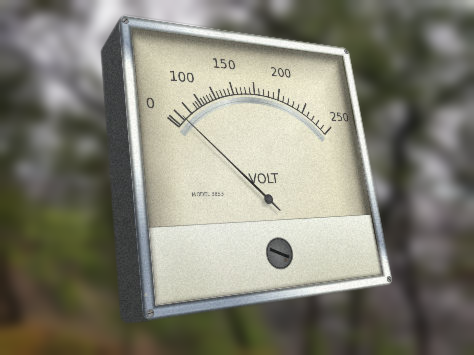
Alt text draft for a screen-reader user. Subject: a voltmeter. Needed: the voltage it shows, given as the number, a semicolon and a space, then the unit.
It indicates 50; V
